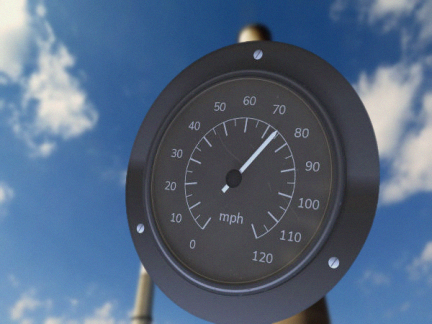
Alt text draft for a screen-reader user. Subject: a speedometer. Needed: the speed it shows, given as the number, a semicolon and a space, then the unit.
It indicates 75; mph
